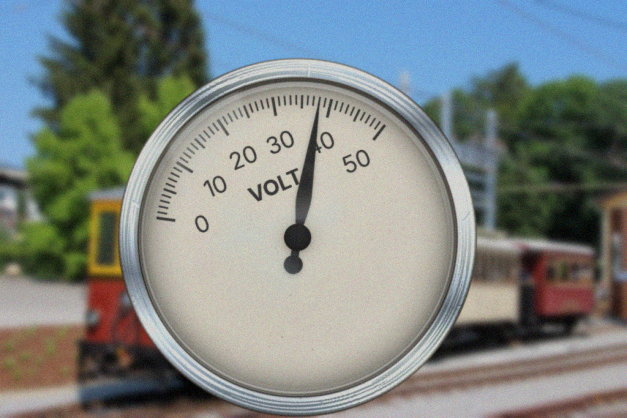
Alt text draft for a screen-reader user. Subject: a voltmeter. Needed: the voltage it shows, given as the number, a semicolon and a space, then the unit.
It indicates 38; V
